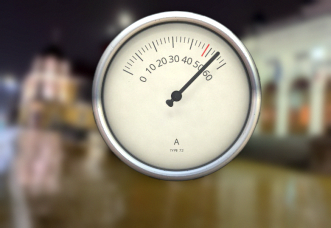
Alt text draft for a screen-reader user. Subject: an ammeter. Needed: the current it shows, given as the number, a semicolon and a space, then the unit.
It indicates 54; A
